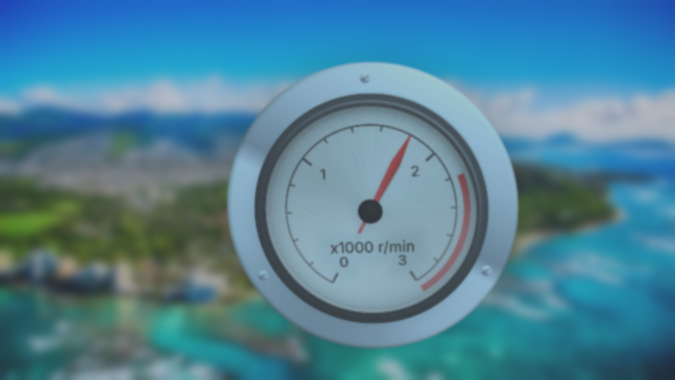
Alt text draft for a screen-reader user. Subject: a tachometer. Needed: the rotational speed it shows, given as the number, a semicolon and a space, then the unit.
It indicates 1800; rpm
